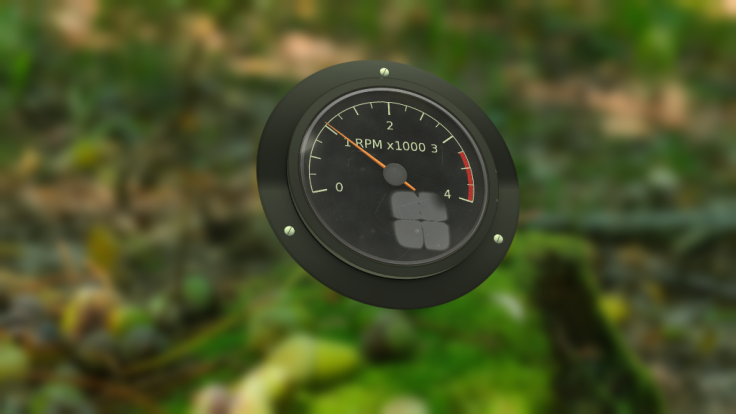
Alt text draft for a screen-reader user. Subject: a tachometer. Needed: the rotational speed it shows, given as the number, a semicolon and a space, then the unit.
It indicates 1000; rpm
